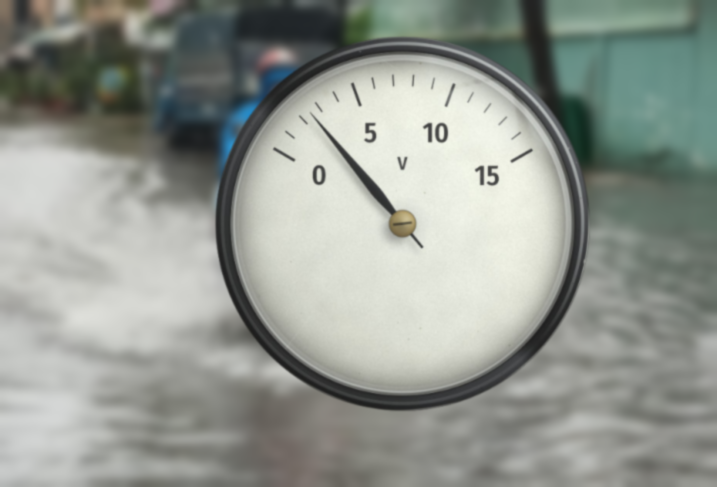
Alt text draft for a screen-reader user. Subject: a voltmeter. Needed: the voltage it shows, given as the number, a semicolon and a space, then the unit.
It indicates 2.5; V
